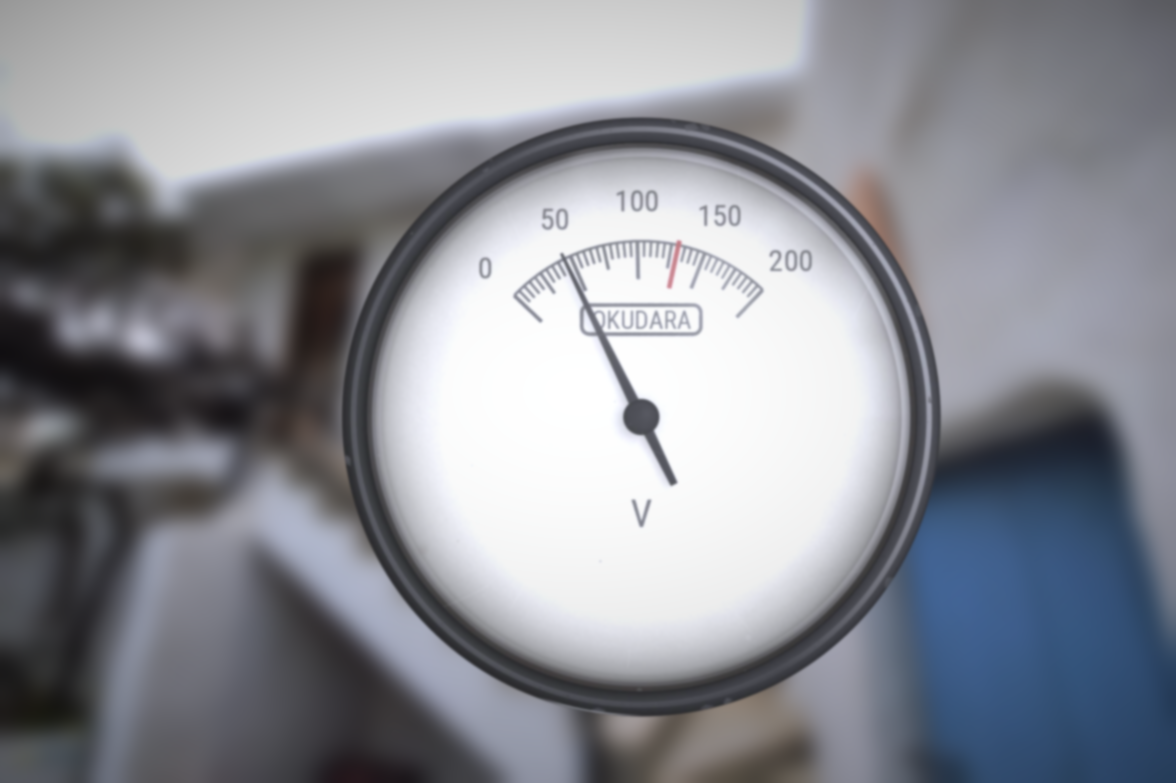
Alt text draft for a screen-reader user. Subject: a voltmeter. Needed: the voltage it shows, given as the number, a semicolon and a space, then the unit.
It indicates 45; V
